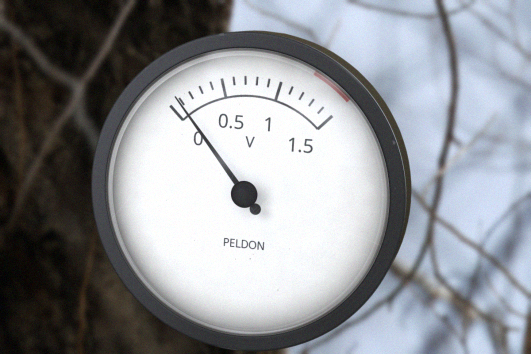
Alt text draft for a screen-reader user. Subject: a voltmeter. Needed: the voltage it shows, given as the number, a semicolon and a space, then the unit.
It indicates 0.1; V
